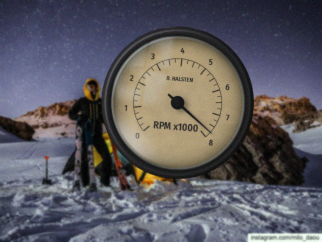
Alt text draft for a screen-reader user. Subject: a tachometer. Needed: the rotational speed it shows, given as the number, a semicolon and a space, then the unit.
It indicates 7750; rpm
